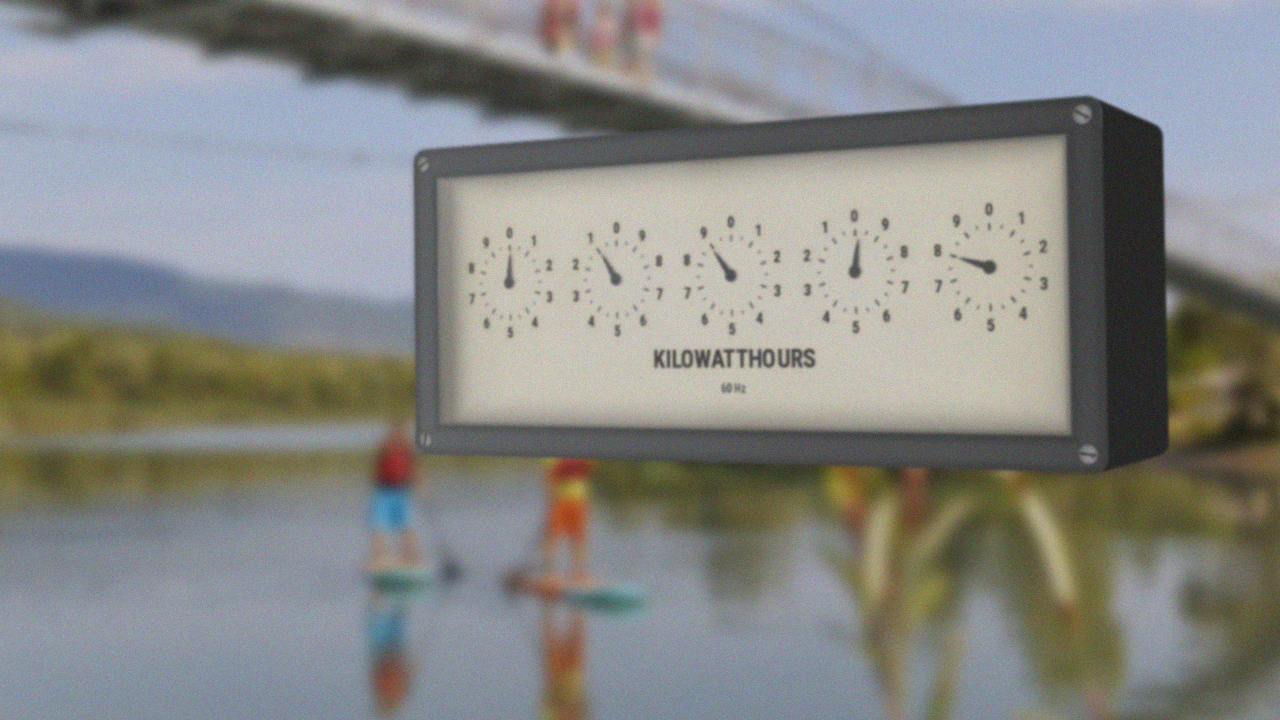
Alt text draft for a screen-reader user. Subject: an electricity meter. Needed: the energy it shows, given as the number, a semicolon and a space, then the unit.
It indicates 898; kWh
